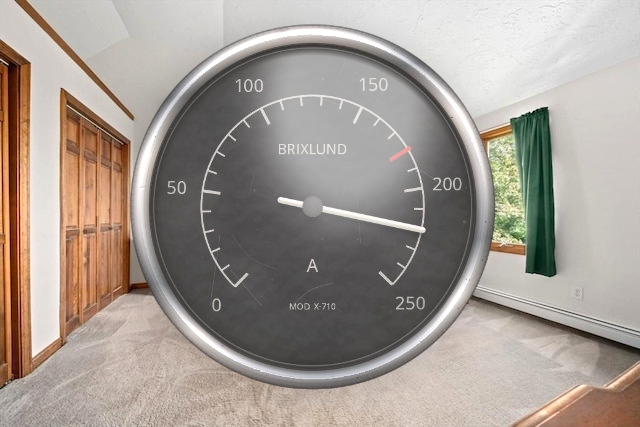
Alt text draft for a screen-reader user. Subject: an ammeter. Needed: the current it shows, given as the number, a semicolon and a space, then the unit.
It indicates 220; A
